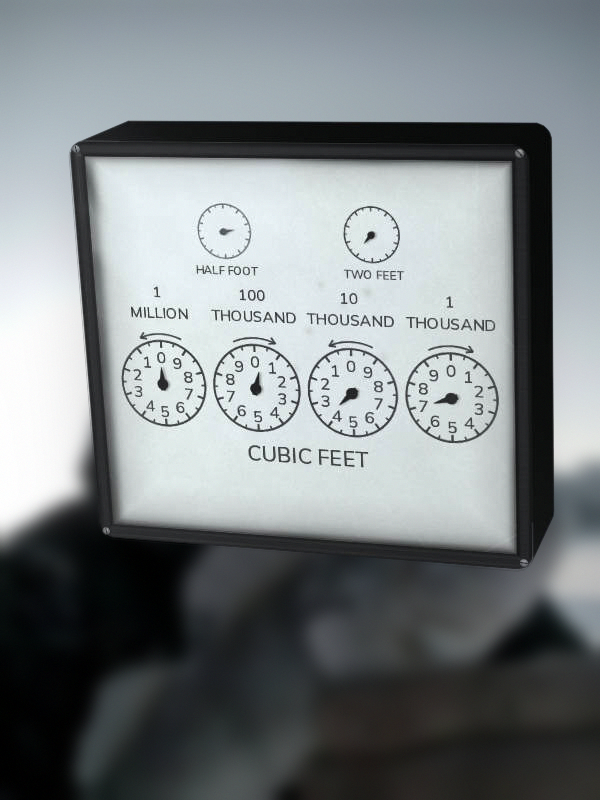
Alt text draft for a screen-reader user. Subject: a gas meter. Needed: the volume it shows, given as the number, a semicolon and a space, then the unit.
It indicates 3700; ft³
